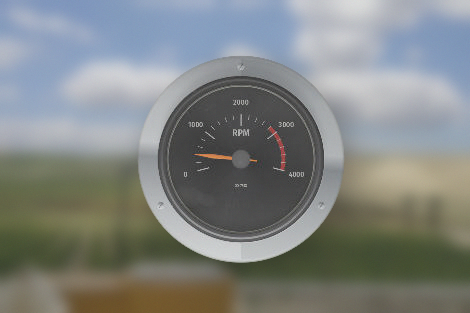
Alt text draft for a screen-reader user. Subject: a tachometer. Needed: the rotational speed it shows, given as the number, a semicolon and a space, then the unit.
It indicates 400; rpm
